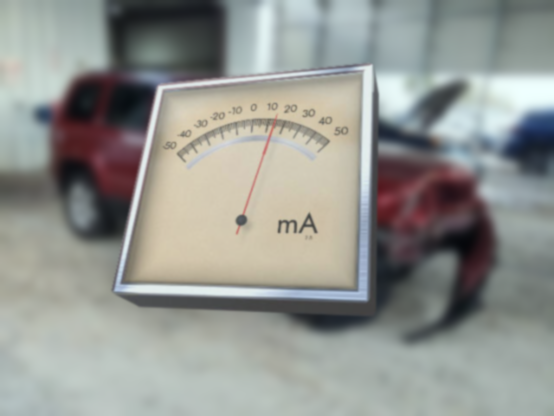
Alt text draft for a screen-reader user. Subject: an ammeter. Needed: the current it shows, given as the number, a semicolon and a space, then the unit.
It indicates 15; mA
